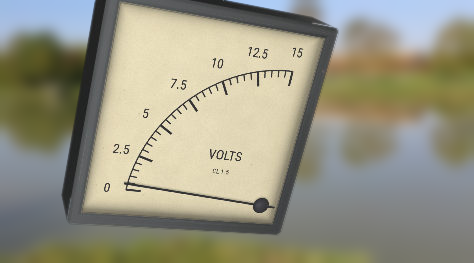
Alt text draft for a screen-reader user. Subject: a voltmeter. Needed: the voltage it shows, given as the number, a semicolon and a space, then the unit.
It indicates 0.5; V
